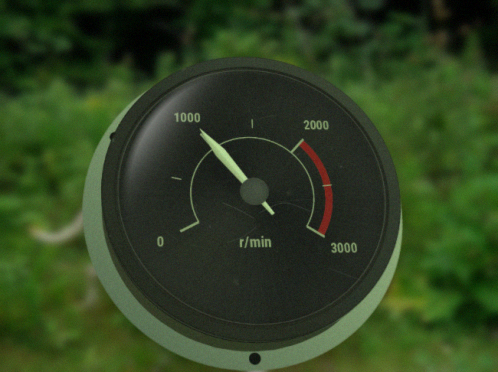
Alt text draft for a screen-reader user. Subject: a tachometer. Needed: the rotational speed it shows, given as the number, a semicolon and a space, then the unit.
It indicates 1000; rpm
